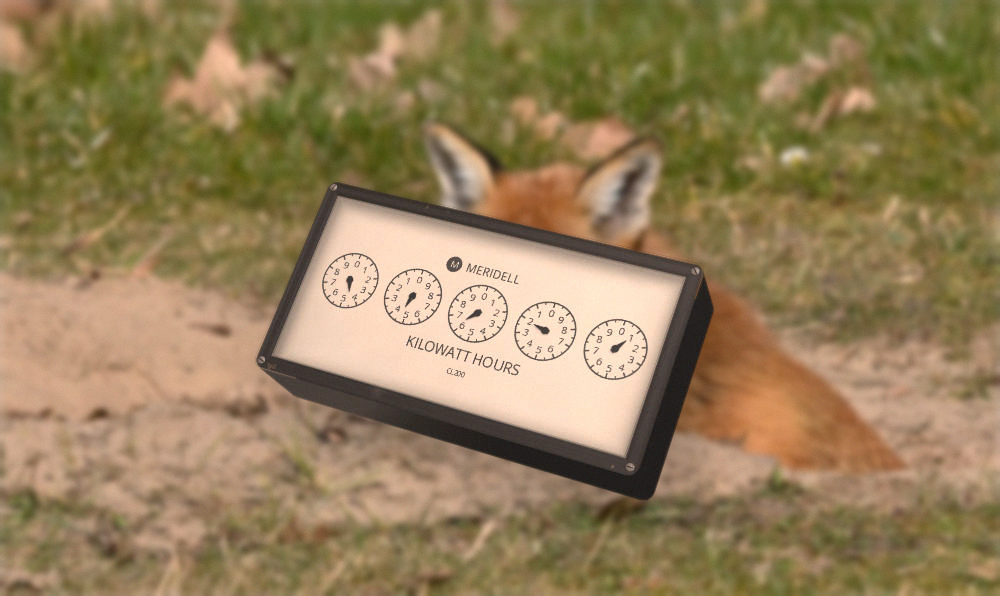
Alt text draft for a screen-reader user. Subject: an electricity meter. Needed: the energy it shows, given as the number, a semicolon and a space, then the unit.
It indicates 44621; kWh
